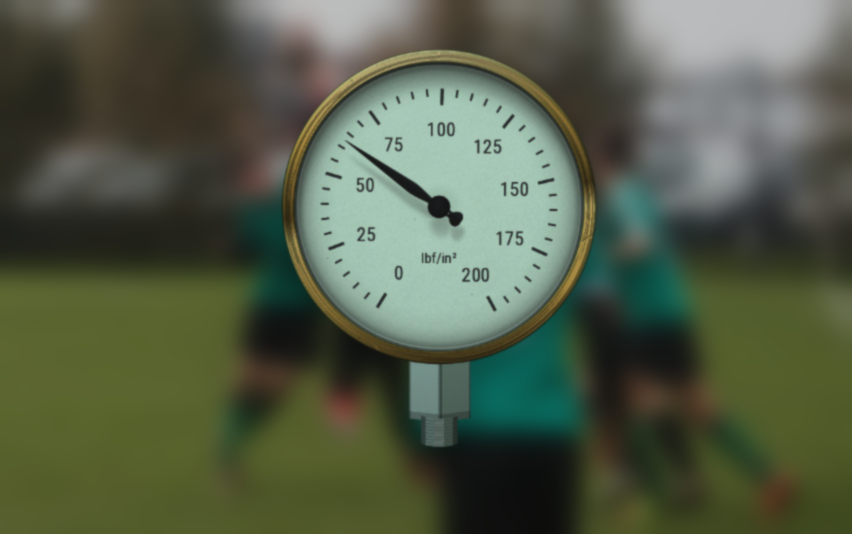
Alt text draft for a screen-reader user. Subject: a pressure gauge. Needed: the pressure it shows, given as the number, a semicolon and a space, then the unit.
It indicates 62.5; psi
